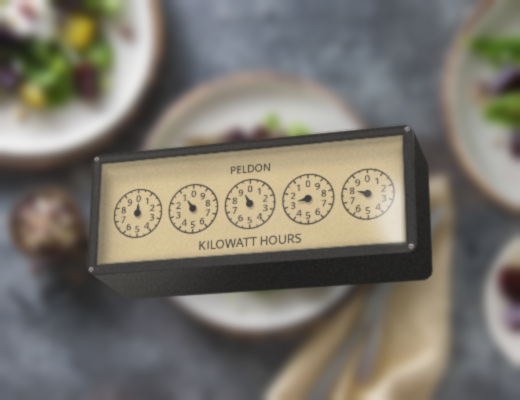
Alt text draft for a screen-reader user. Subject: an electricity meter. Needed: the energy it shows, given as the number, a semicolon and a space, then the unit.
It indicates 928; kWh
